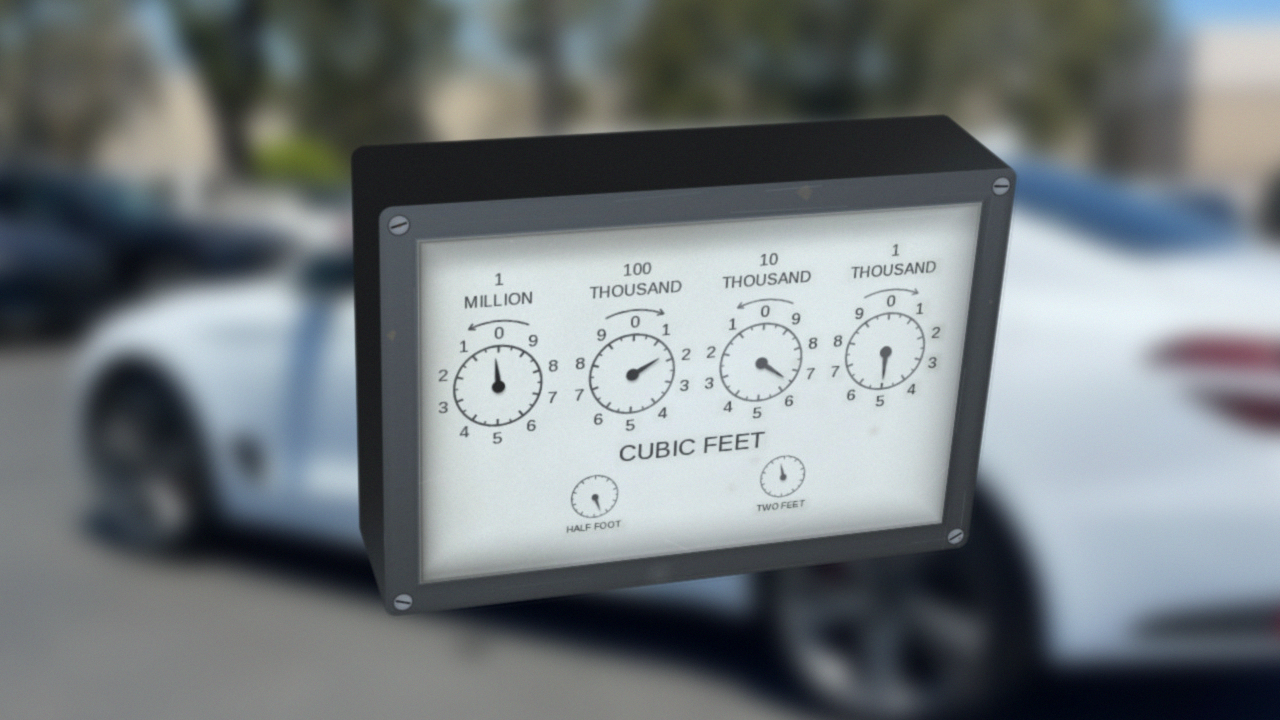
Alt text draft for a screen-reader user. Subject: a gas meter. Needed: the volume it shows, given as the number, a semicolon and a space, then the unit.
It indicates 16500; ft³
